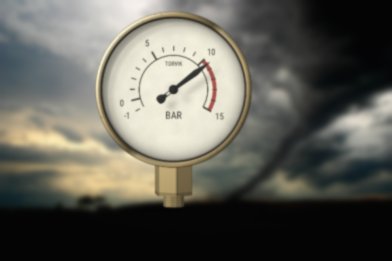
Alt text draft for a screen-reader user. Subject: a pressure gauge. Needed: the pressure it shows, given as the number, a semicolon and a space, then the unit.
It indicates 10.5; bar
